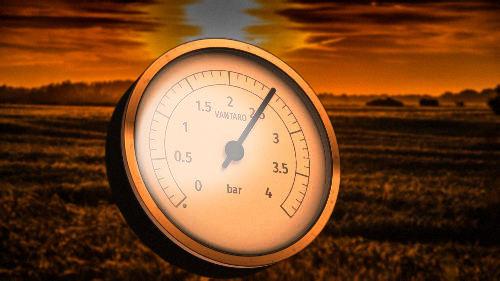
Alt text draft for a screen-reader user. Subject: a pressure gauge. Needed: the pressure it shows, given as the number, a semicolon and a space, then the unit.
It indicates 2.5; bar
